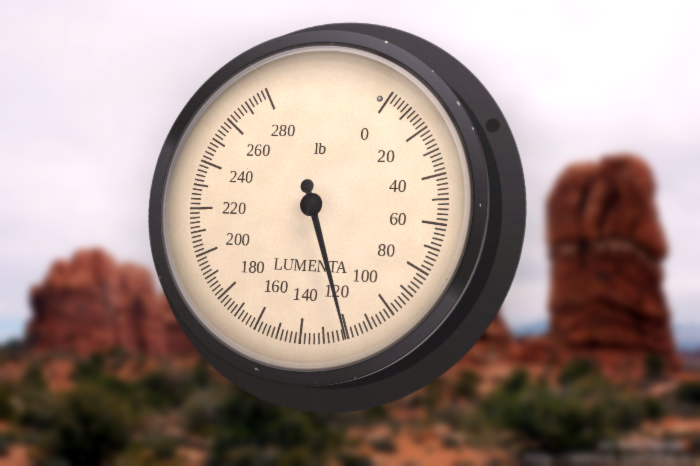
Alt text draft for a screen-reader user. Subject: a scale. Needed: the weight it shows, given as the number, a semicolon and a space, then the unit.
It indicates 120; lb
